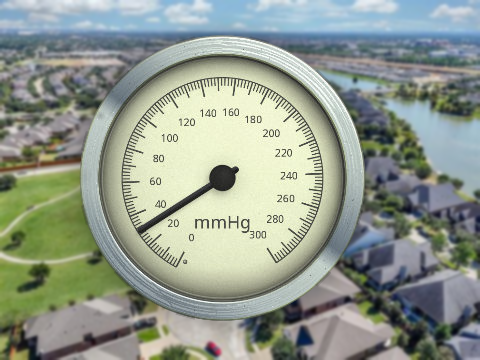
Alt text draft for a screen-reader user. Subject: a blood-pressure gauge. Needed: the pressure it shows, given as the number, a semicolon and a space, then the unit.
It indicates 30; mmHg
